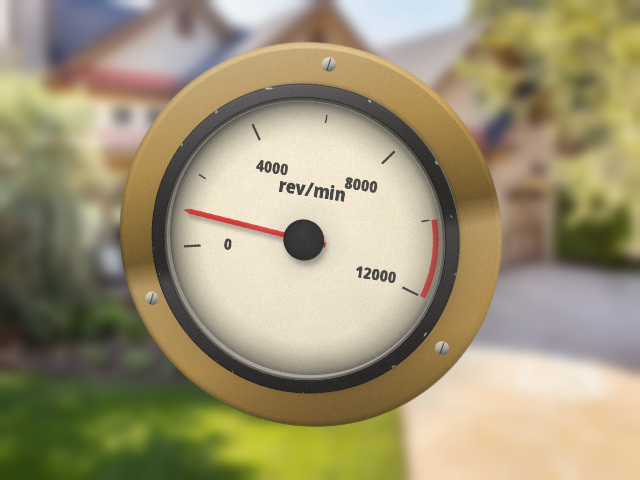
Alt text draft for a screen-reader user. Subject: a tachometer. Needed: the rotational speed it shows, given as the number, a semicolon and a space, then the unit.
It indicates 1000; rpm
